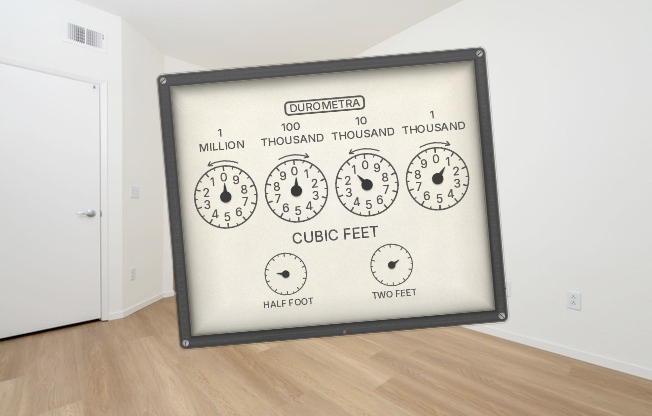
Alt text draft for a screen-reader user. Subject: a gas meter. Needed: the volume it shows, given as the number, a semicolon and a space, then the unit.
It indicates 1100; ft³
